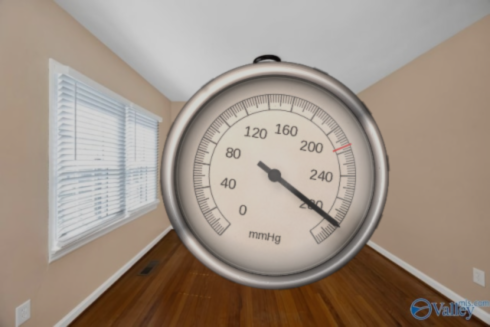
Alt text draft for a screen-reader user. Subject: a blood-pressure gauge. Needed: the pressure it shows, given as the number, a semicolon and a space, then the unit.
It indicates 280; mmHg
